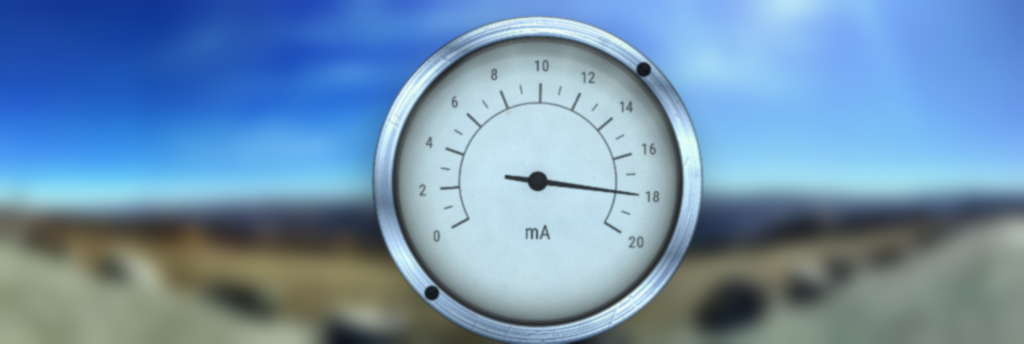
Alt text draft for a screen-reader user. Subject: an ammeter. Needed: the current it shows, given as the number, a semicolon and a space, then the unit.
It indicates 18; mA
